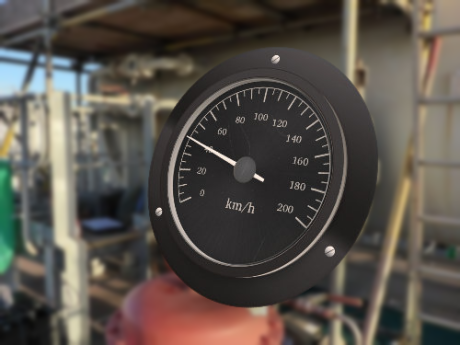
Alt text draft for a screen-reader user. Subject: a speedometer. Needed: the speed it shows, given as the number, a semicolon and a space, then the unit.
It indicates 40; km/h
